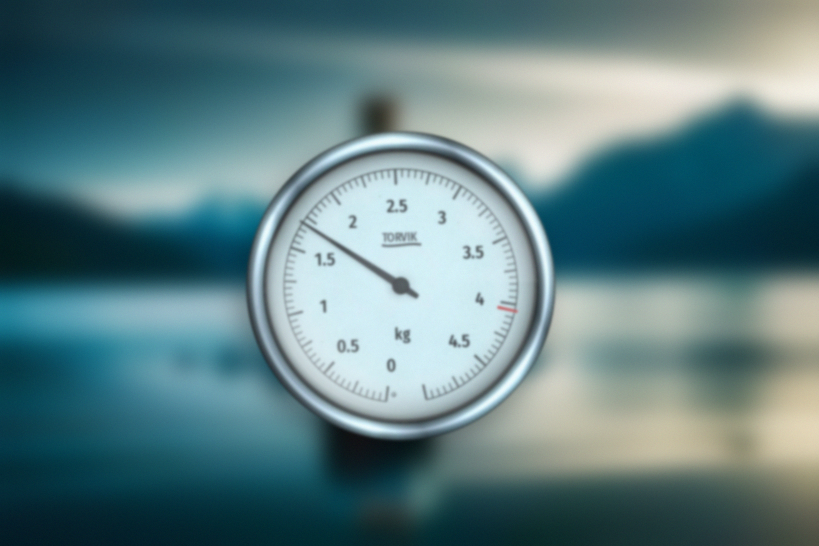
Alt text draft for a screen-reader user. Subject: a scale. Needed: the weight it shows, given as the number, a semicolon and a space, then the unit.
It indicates 1.7; kg
